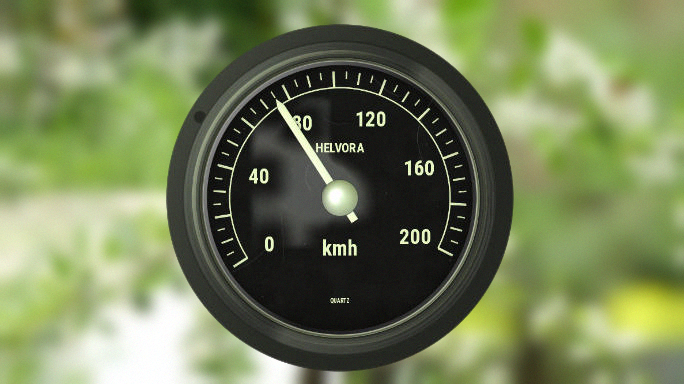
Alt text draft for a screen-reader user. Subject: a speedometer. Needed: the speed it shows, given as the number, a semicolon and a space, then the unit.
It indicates 75; km/h
